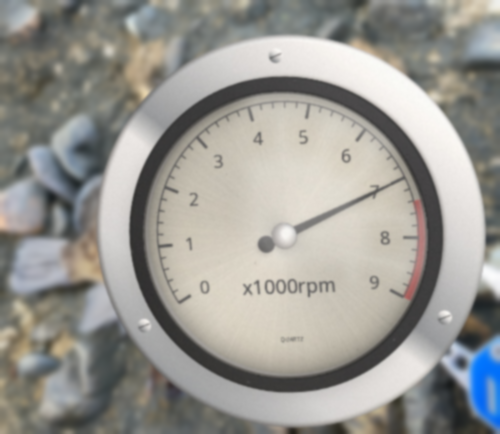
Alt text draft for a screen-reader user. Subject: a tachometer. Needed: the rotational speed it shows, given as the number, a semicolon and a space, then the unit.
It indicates 7000; rpm
